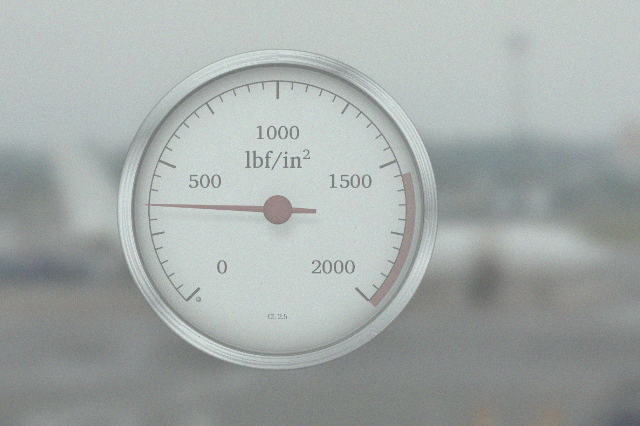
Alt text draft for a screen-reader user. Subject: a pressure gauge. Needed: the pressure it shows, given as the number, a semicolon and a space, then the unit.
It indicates 350; psi
